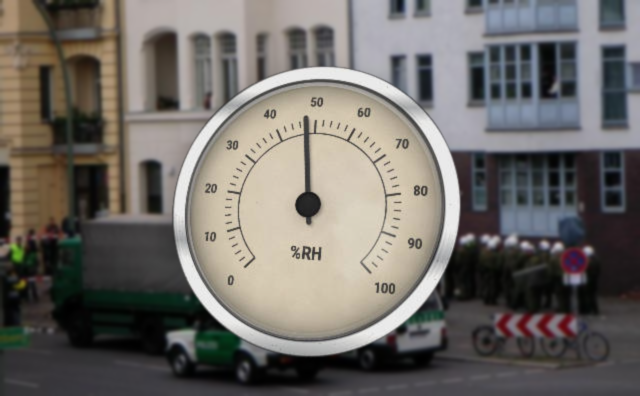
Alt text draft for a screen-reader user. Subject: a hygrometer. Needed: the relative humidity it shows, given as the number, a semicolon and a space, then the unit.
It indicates 48; %
